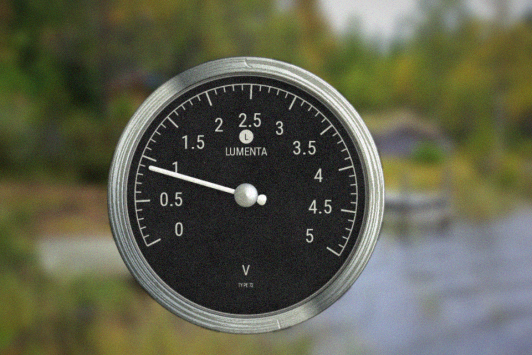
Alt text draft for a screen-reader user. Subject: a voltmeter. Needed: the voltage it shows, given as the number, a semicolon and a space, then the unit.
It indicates 0.9; V
